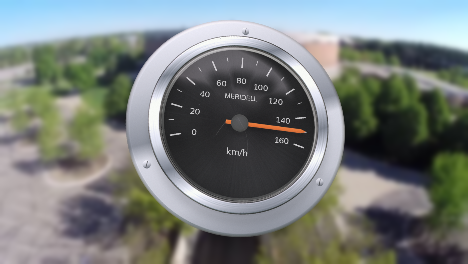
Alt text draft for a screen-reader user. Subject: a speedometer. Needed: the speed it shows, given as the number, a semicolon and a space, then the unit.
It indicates 150; km/h
